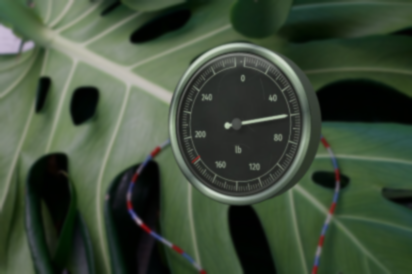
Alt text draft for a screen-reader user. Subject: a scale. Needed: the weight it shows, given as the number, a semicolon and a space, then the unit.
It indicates 60; lb
